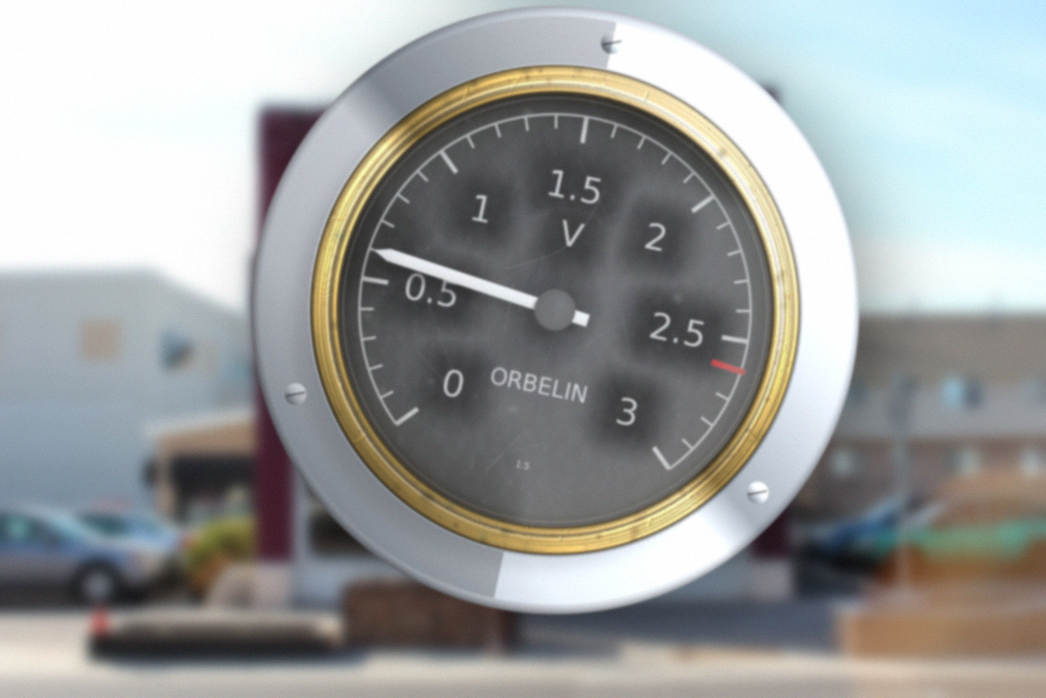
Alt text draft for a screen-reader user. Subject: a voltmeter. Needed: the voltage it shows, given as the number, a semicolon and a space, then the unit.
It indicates 0.6; V
